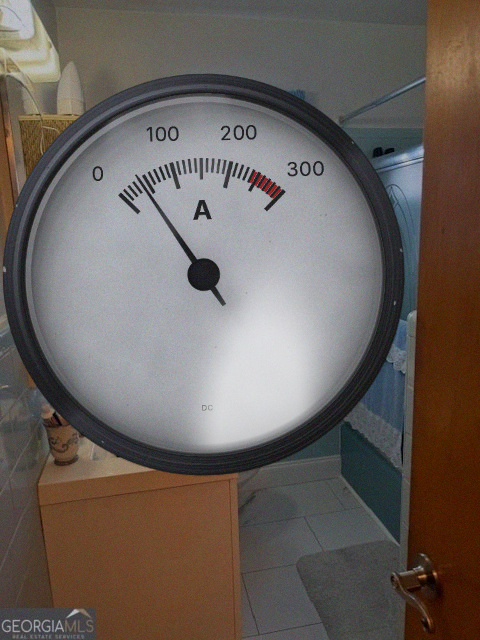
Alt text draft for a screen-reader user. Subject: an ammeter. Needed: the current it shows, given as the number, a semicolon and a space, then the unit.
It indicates 40; A
